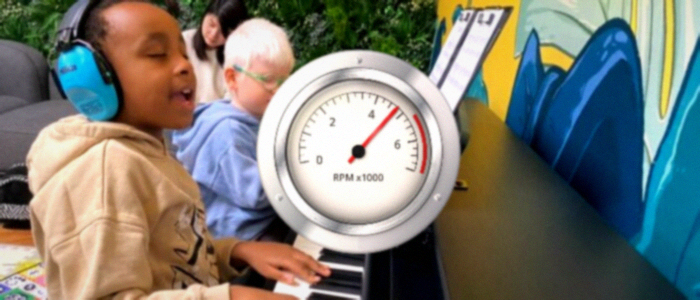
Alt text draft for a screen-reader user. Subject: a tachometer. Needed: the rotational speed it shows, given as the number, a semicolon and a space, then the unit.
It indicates 4750; rpm
